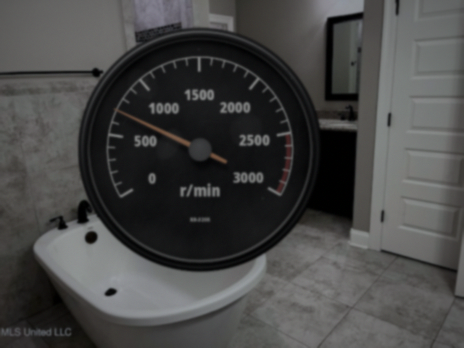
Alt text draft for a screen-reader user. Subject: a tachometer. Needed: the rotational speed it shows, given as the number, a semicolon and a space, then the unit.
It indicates 700; rpm
